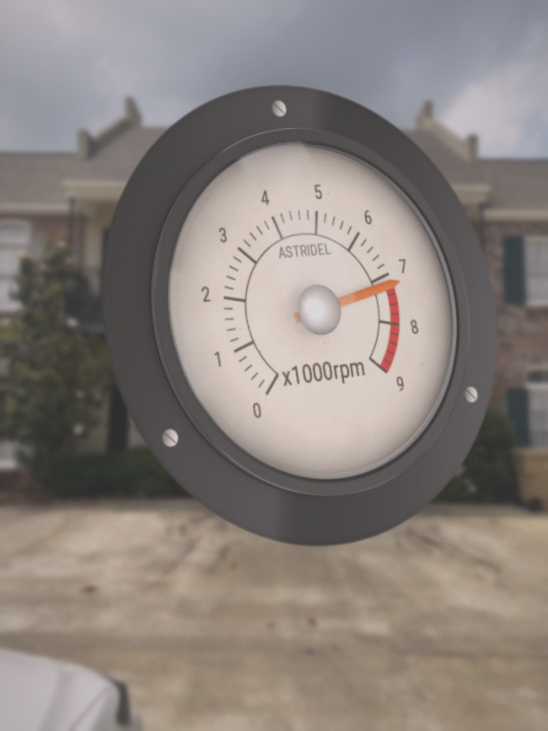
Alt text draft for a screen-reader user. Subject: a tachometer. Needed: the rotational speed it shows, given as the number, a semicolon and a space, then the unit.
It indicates 7200; rpm
